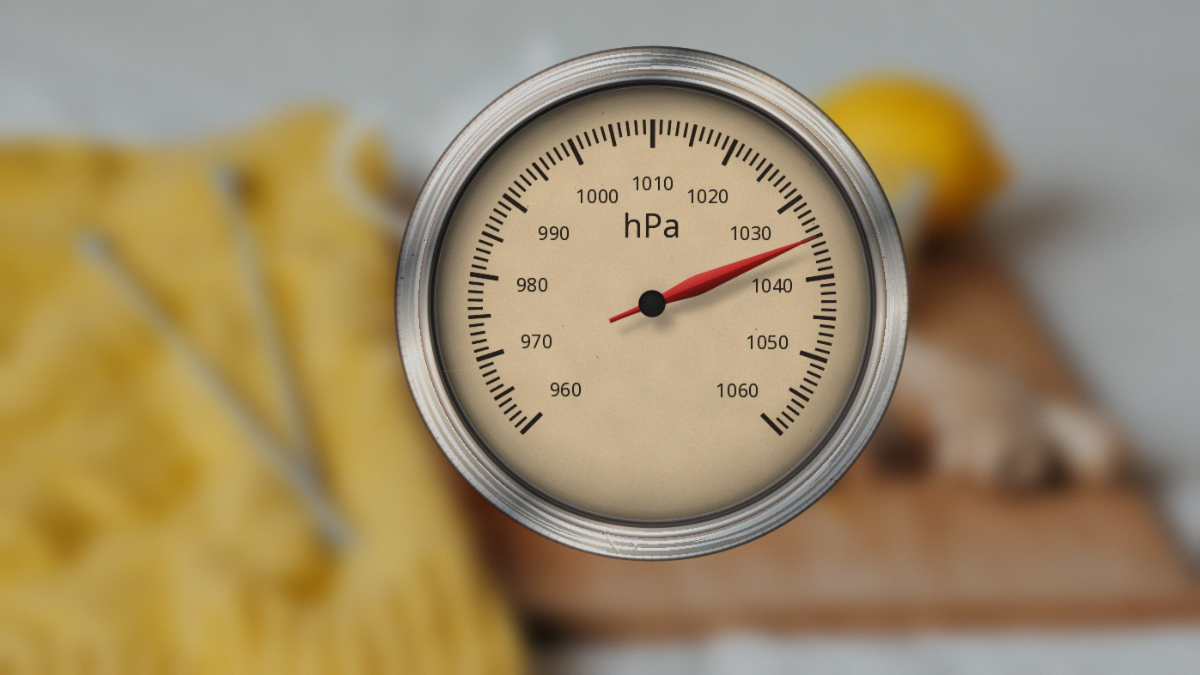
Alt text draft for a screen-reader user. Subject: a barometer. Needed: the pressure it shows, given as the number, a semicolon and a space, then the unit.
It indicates 1035; hPa
